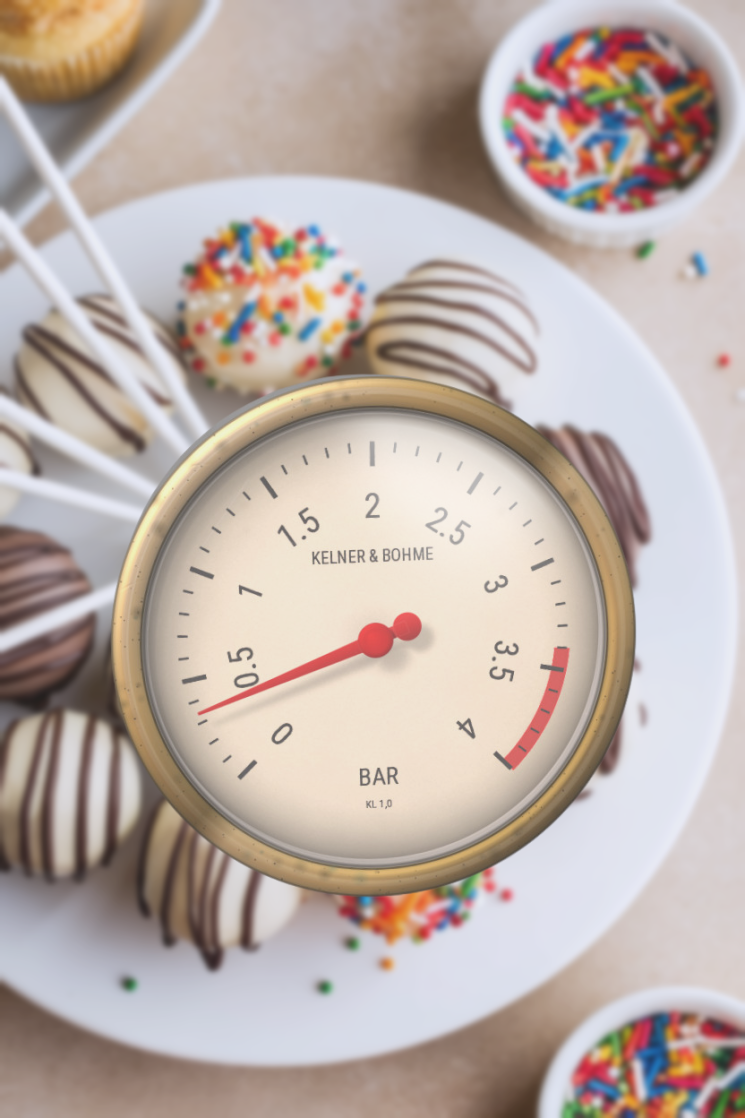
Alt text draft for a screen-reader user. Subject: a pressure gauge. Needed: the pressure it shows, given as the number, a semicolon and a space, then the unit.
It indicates 0.35; bar
